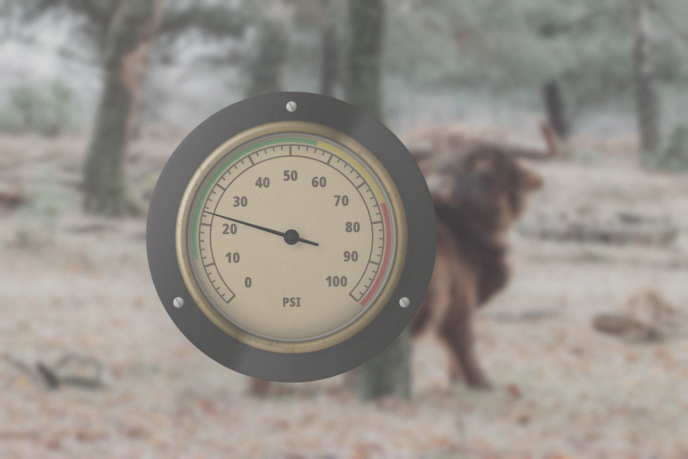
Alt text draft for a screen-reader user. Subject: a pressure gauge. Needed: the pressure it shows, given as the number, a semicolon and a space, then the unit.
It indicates 23; psi
